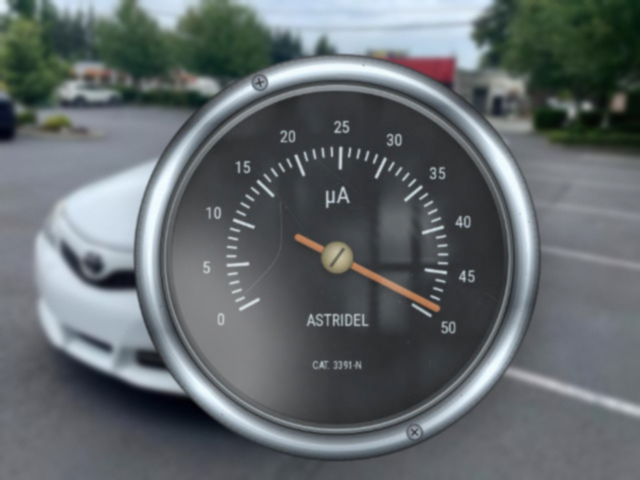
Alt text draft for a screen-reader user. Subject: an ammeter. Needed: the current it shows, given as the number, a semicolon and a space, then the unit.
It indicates 49; µA
